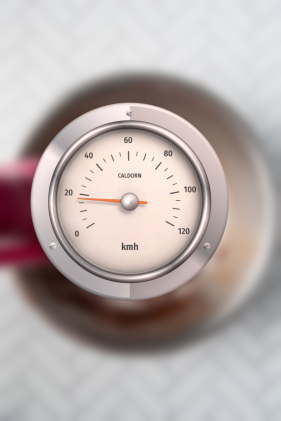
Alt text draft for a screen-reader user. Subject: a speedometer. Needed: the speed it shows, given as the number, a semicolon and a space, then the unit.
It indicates 17.5; km/h
